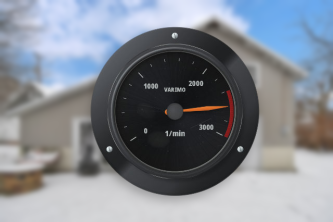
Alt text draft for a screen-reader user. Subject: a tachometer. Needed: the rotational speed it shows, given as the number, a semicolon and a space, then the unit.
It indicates 2600; rpm
